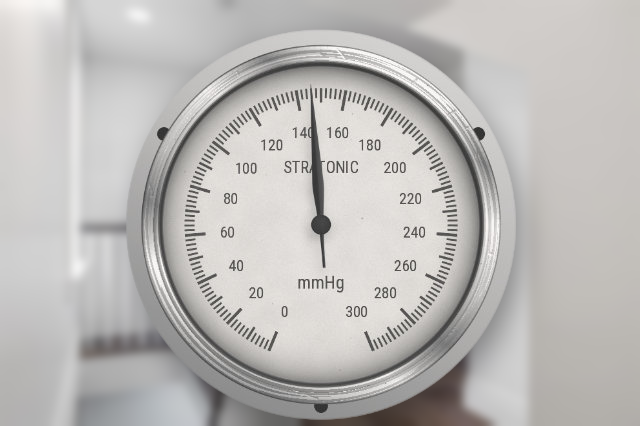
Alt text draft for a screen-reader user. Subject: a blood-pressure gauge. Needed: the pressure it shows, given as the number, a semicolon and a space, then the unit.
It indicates 146; mmHg
